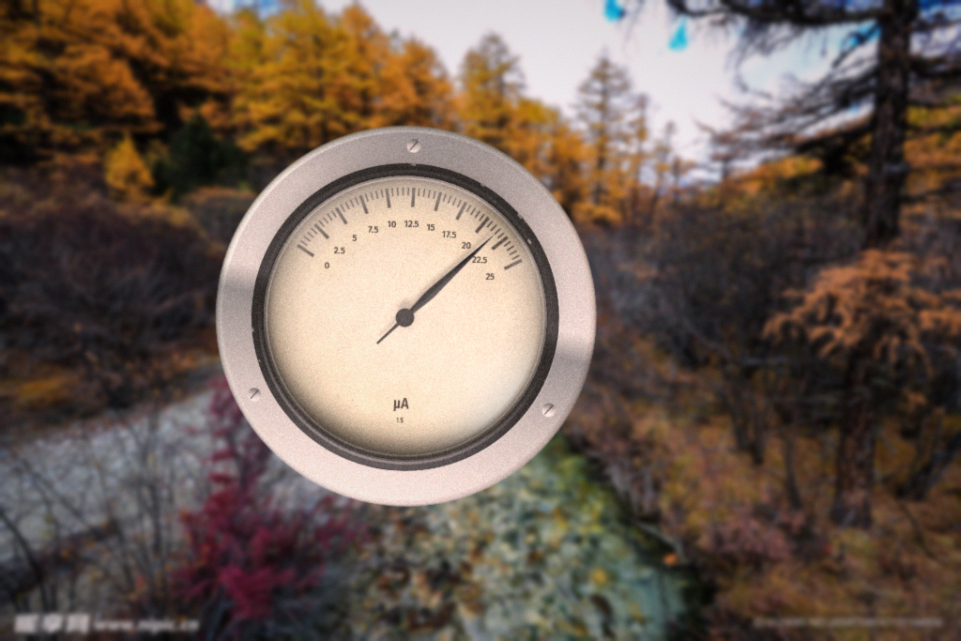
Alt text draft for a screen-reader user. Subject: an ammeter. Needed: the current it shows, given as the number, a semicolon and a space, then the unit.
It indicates 21.5; µA
